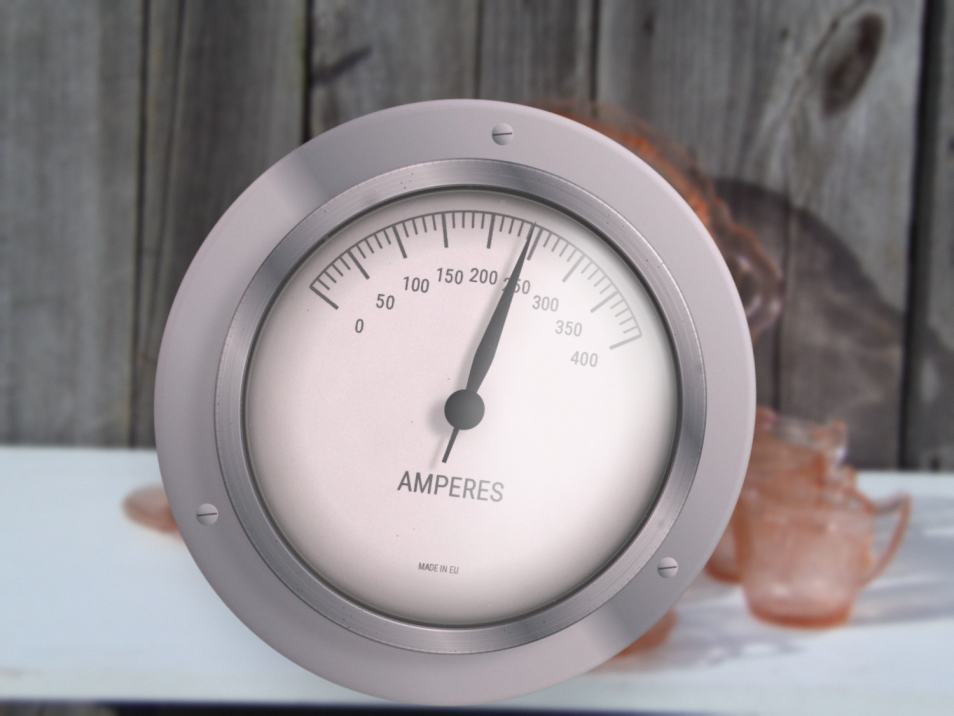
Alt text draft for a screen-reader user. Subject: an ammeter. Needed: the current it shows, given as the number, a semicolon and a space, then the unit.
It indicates 240; A
